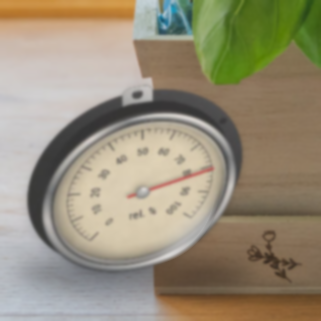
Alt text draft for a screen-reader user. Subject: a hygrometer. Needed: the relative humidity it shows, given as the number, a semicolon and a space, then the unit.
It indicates 80; %
